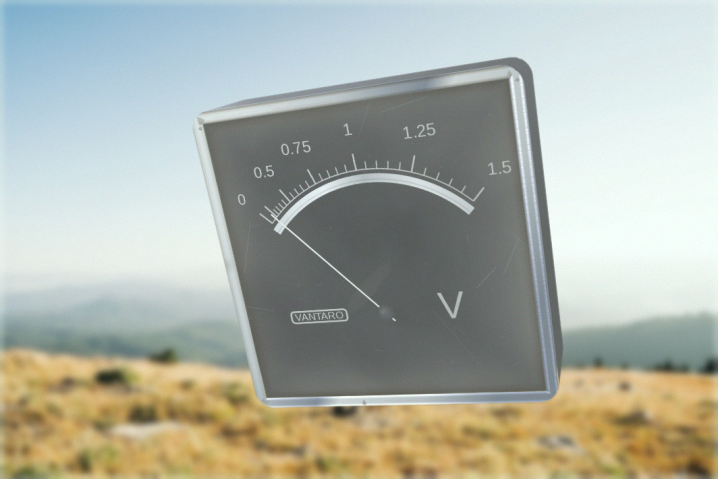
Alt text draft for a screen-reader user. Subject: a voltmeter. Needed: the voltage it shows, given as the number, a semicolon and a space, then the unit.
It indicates 0.25; V
